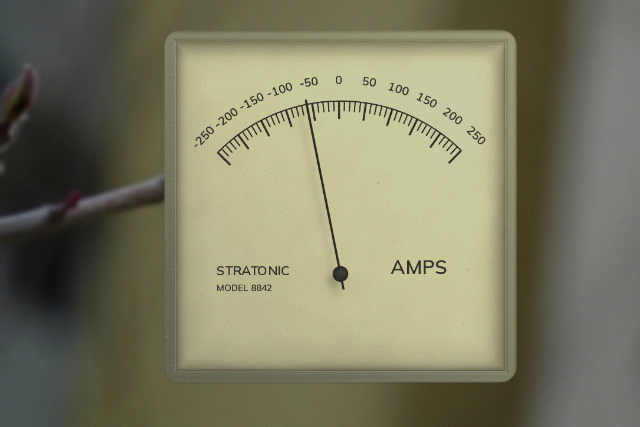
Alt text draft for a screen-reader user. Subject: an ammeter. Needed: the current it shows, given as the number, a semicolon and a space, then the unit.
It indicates -60; A
